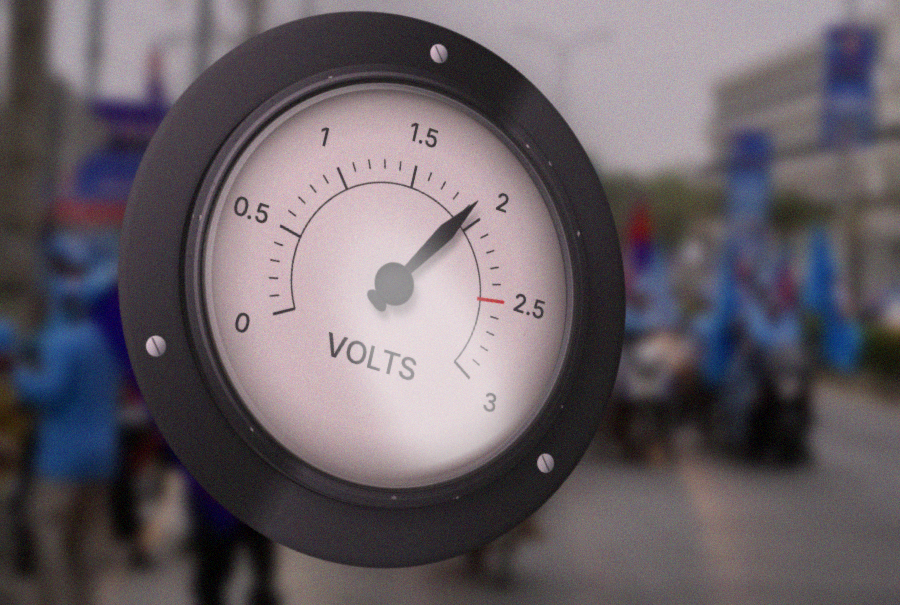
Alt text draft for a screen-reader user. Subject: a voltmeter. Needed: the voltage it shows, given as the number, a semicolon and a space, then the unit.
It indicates 1.9; V
